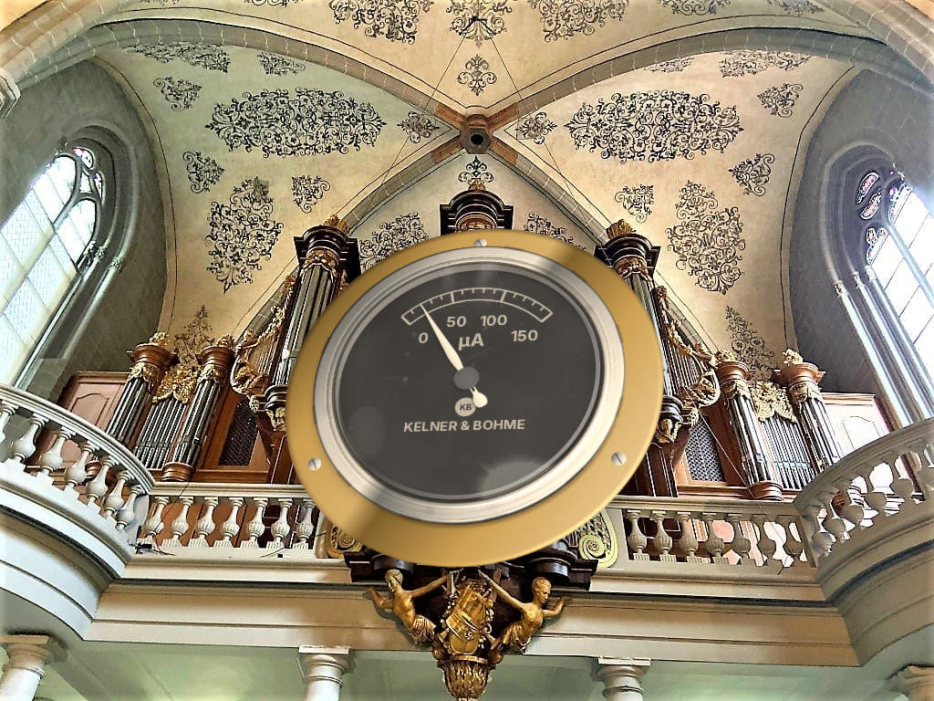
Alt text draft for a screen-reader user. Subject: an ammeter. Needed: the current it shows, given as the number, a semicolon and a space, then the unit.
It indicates 20; µA
